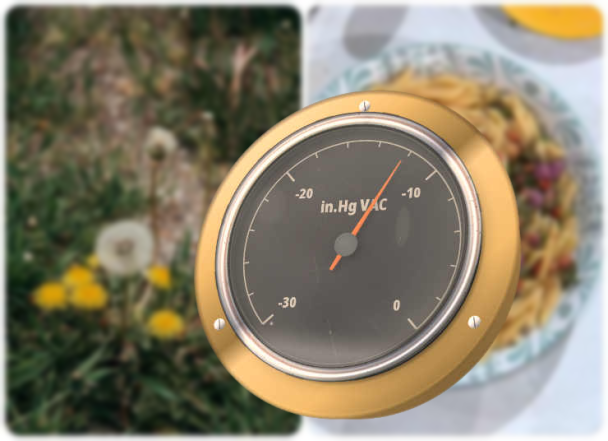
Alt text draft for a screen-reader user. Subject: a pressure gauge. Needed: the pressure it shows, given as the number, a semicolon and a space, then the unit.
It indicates -12; inHg
